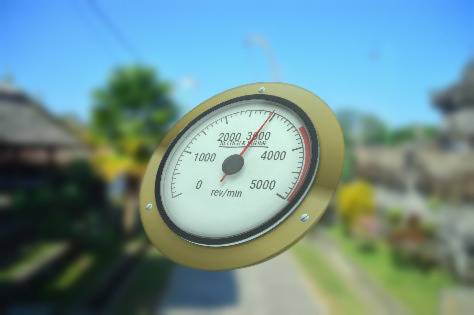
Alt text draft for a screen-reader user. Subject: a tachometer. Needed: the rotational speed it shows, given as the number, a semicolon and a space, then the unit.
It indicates 3000; rpm
